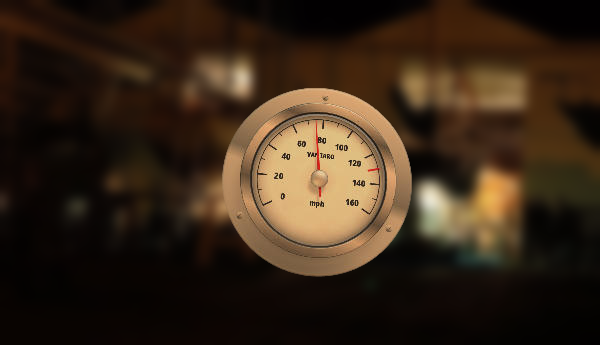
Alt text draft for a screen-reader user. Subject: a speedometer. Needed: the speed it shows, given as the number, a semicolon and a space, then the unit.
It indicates 75; mph
